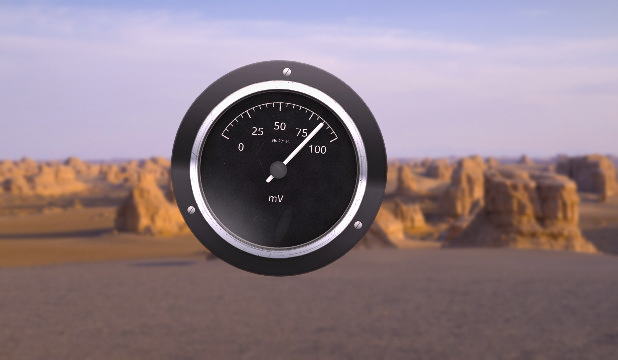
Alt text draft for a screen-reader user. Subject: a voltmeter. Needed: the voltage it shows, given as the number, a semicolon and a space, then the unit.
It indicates 85; mV
